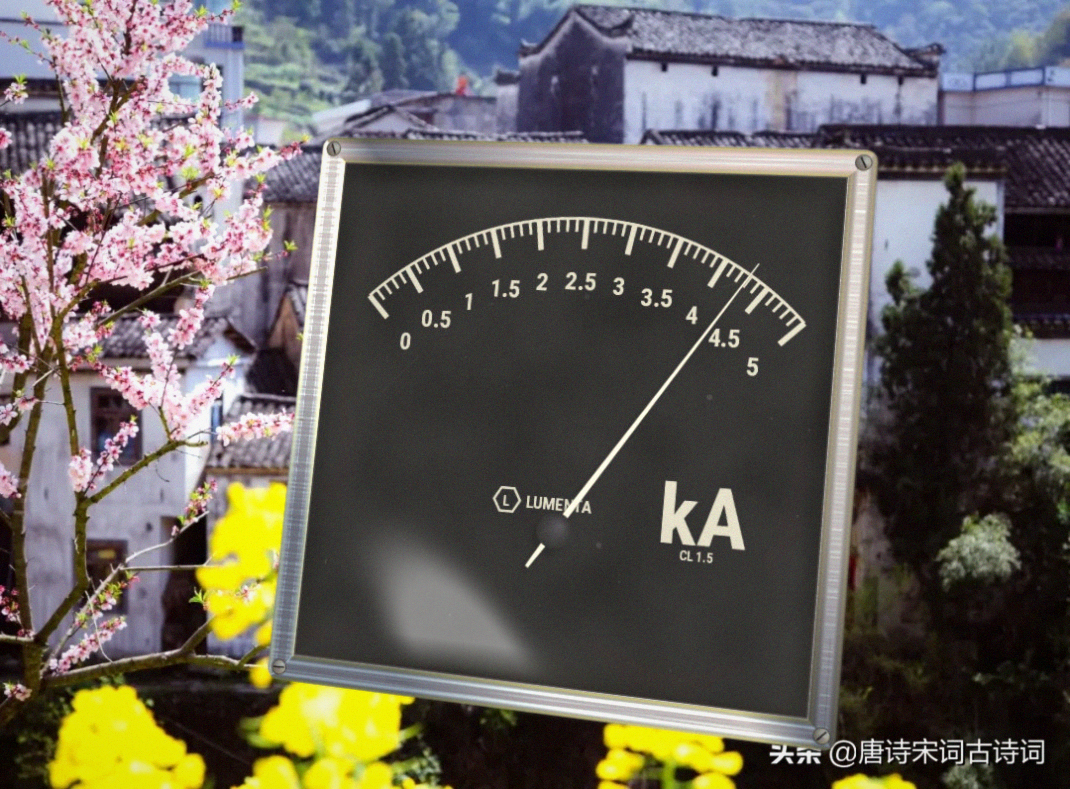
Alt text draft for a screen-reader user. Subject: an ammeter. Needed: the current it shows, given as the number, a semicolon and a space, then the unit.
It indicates 4.3; kA
